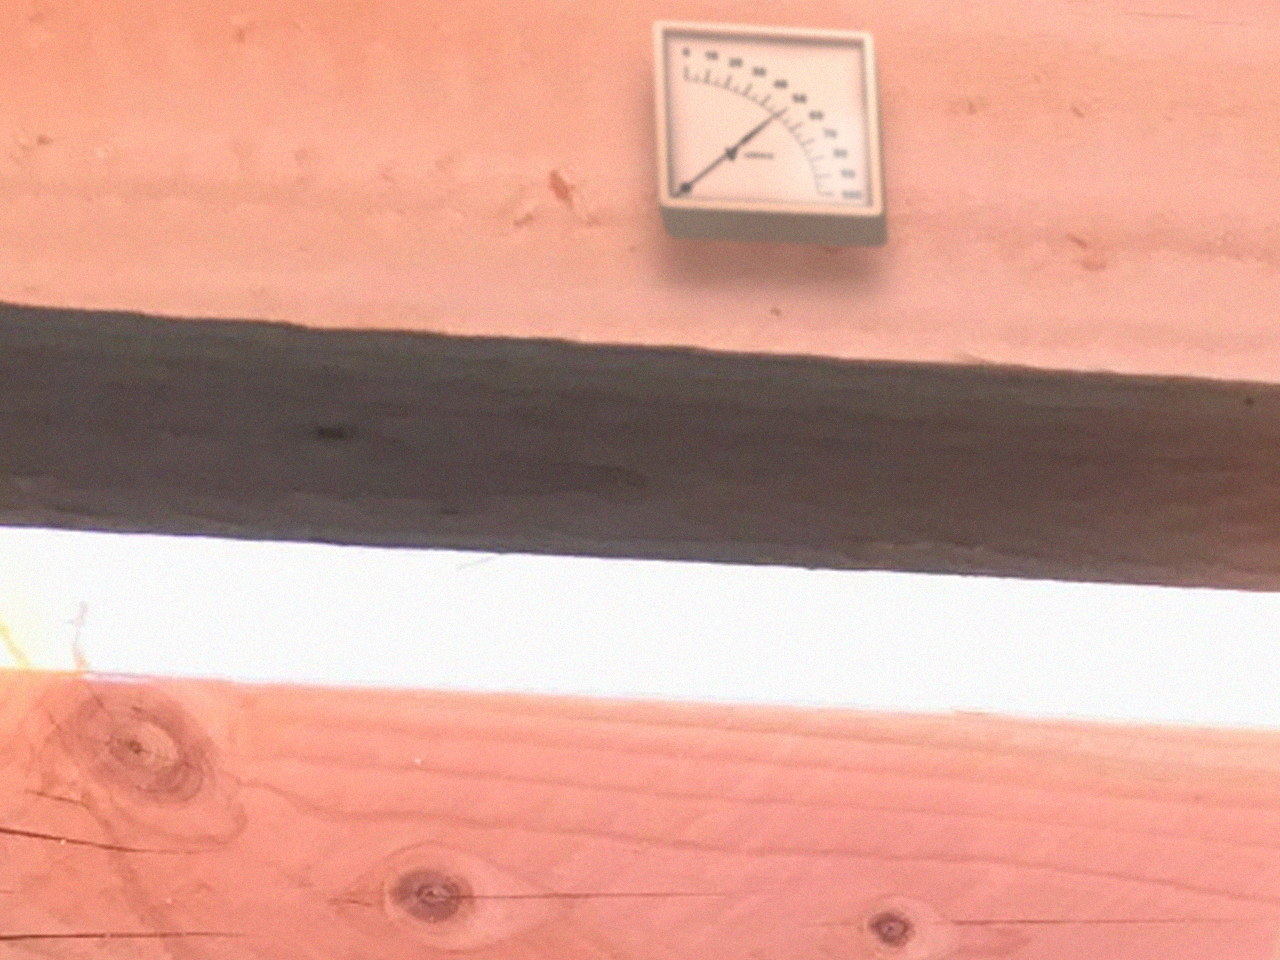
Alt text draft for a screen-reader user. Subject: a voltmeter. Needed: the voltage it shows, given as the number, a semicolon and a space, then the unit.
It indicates 50; V
